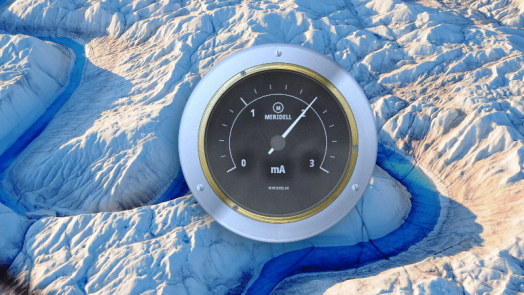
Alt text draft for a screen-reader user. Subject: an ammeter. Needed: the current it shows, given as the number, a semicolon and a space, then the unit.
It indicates 2; mA
